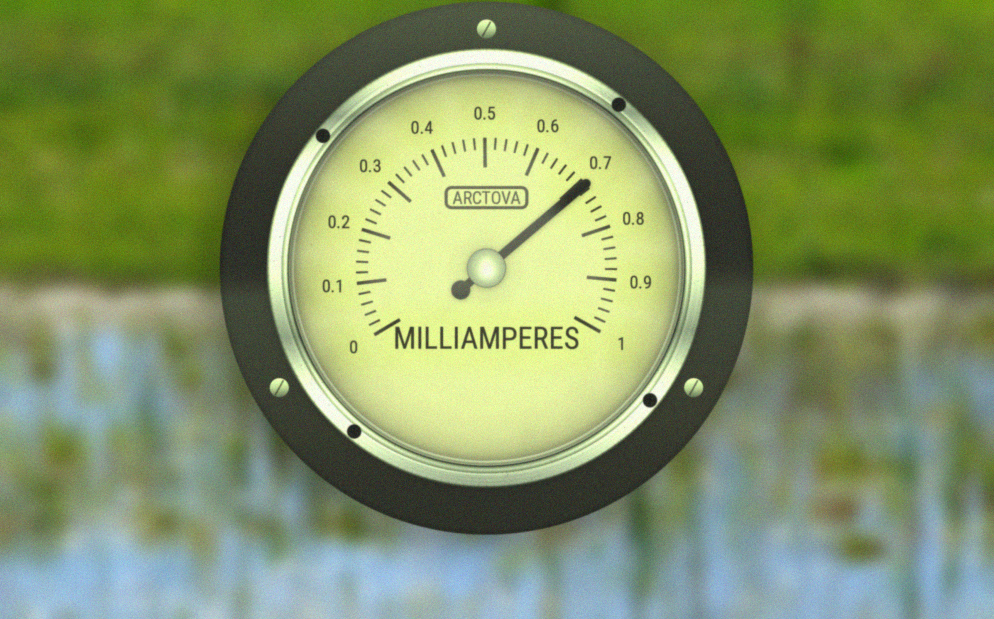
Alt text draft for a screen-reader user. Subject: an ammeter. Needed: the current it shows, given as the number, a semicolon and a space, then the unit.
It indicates 0.71; mA
